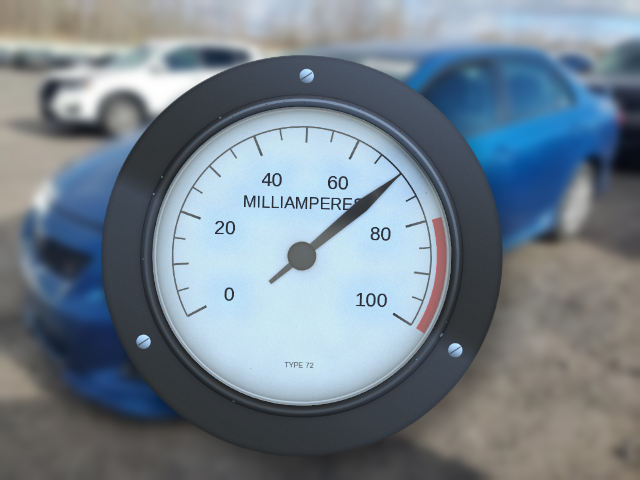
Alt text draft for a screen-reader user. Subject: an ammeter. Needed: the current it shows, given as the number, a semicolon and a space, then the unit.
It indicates 70; mA
